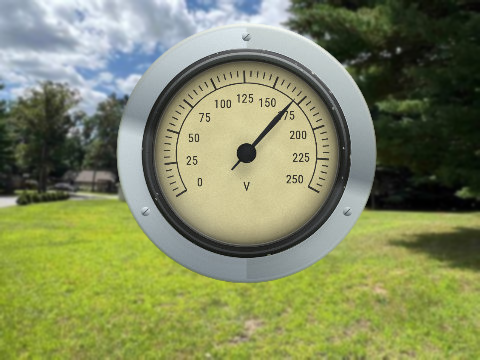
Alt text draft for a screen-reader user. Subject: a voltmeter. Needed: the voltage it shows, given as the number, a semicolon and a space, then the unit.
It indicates 170; V
